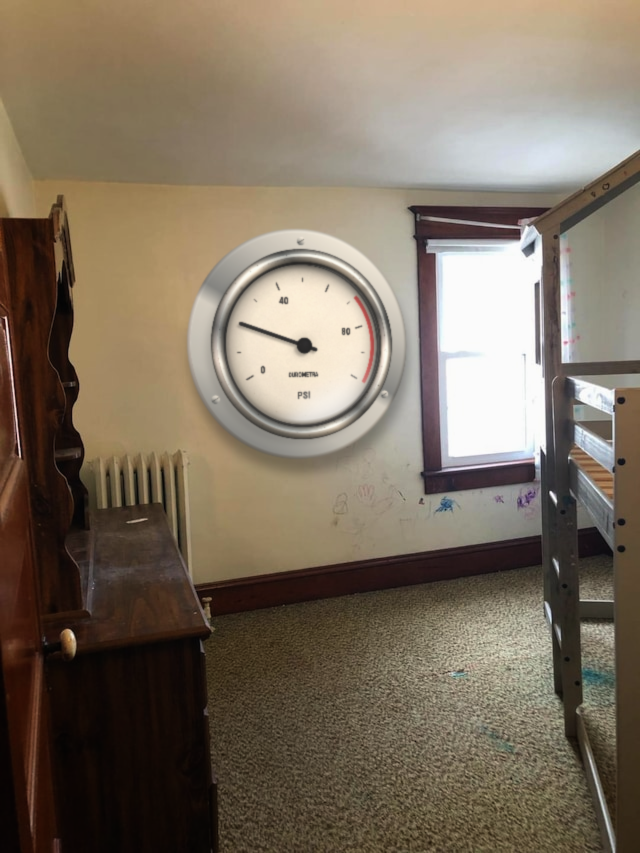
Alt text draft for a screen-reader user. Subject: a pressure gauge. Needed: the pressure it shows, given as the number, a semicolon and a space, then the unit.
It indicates 20; psi
